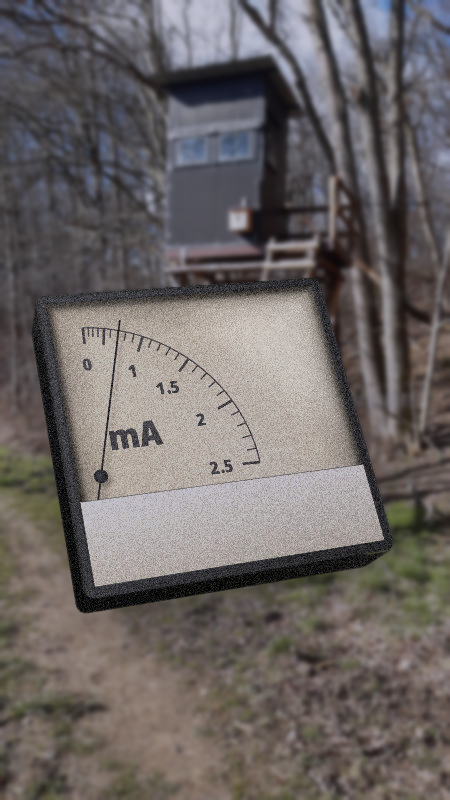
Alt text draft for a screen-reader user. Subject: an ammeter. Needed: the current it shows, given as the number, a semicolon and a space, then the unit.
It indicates 0.7; mA
